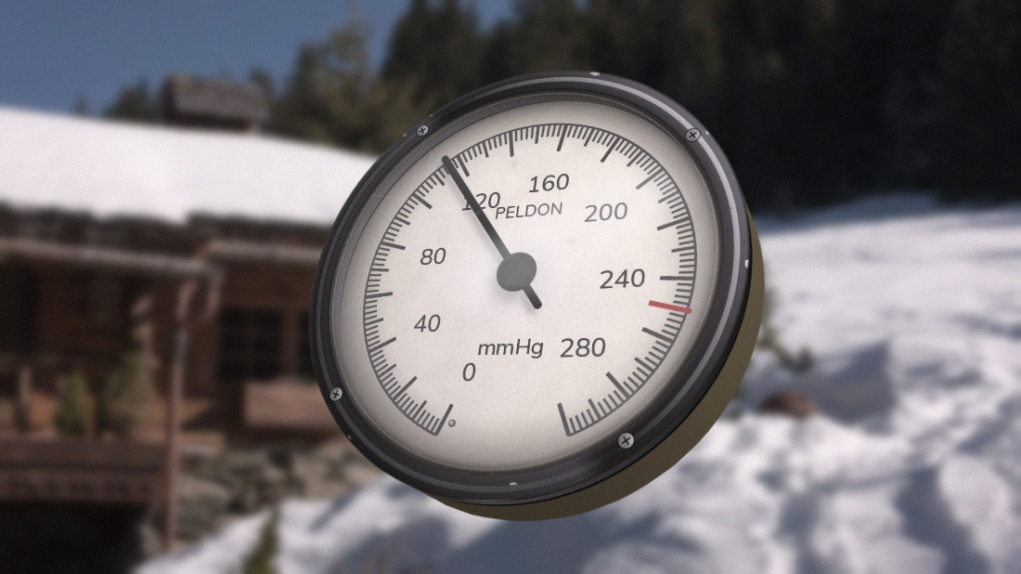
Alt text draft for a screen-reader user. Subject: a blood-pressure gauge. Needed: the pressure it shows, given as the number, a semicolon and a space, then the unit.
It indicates 116; mmHg
